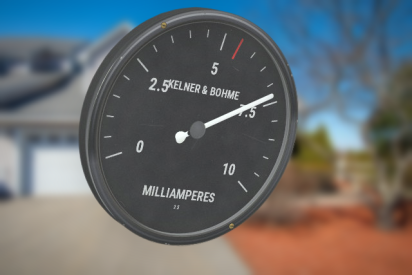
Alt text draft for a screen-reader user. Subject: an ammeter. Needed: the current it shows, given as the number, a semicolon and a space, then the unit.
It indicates 7.25; mA
